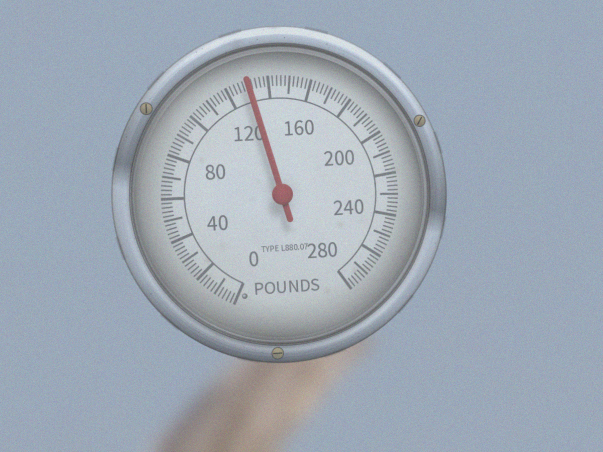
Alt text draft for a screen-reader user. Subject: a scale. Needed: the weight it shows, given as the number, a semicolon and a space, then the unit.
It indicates 130; lb
